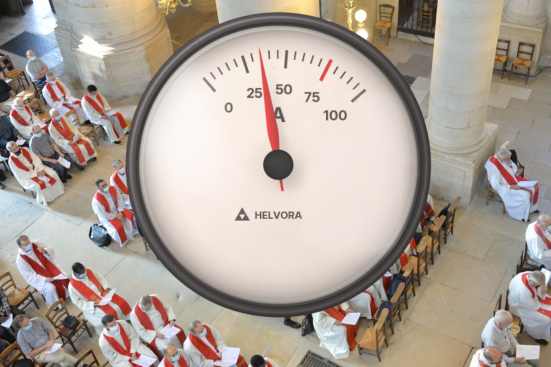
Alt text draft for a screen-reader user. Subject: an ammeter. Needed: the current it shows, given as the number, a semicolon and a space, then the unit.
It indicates 35; A
